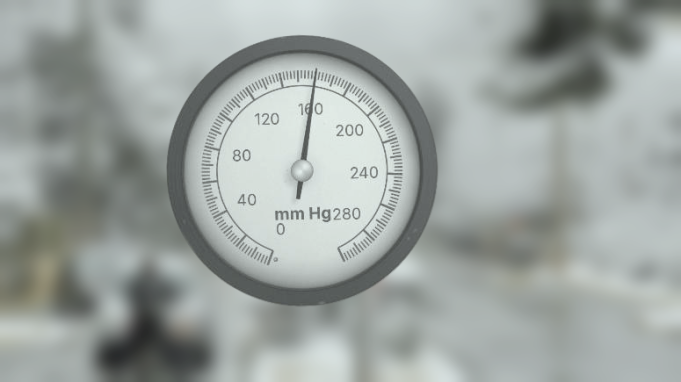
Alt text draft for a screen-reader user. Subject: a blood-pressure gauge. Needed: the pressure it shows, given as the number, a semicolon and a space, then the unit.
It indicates 160; mmHg
